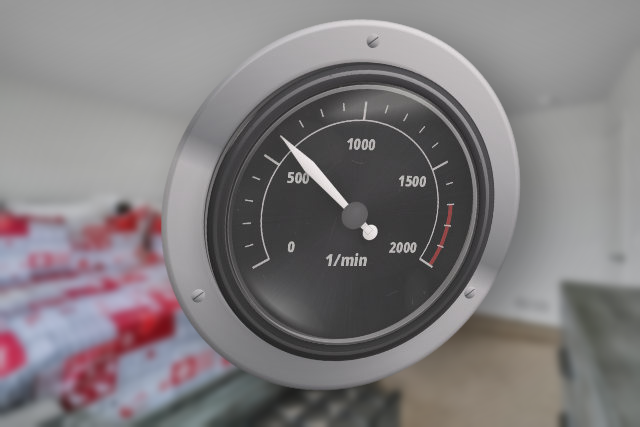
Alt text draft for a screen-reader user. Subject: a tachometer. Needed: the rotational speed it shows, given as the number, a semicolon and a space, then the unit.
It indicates 600; rpm
